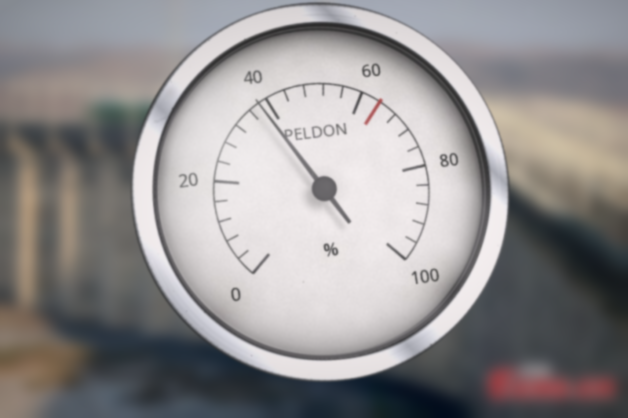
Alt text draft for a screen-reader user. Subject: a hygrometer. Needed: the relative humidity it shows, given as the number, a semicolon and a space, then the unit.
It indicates 38; %
